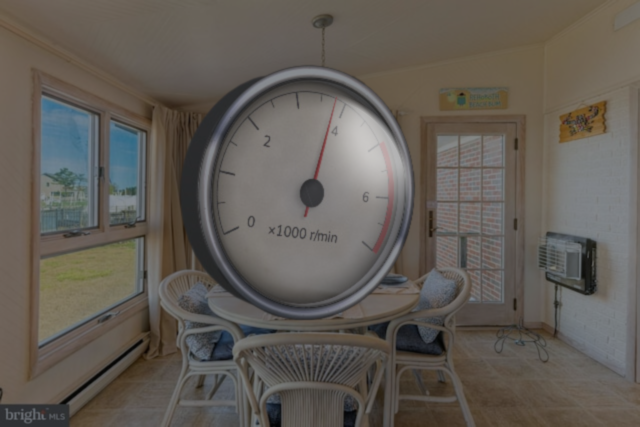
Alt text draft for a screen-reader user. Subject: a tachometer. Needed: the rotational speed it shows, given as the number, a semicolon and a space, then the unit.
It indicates 3750; rpm
